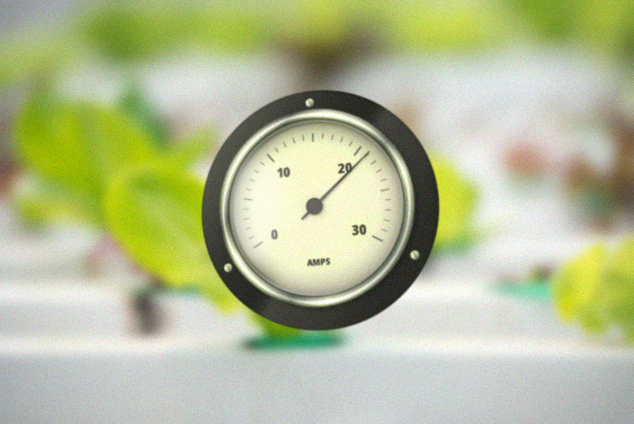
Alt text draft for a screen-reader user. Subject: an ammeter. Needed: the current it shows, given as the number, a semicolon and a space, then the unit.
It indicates 21; A
